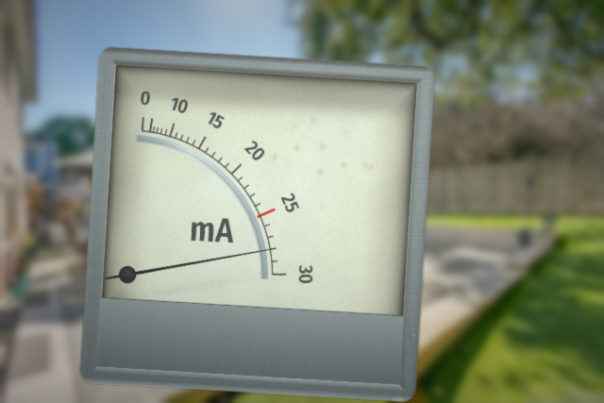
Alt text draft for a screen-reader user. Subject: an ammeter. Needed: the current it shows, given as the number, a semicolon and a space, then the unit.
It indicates 28; mA
